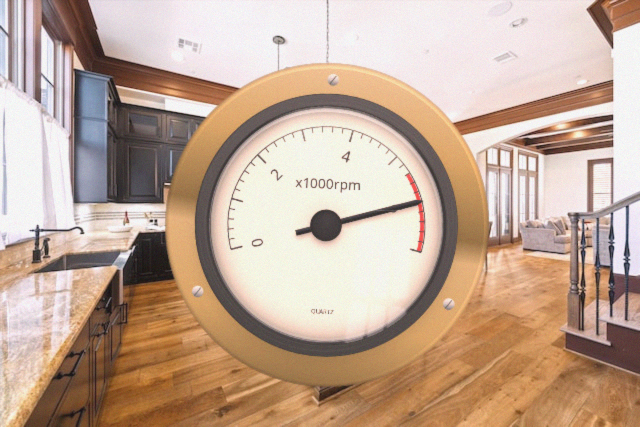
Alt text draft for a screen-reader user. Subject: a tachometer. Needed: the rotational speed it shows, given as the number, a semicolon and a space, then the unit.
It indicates 6000; rpm
